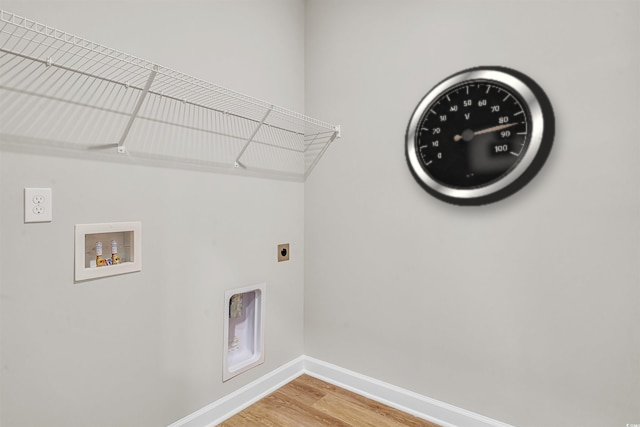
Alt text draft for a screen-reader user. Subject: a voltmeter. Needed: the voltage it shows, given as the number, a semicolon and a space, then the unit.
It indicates 85; V
